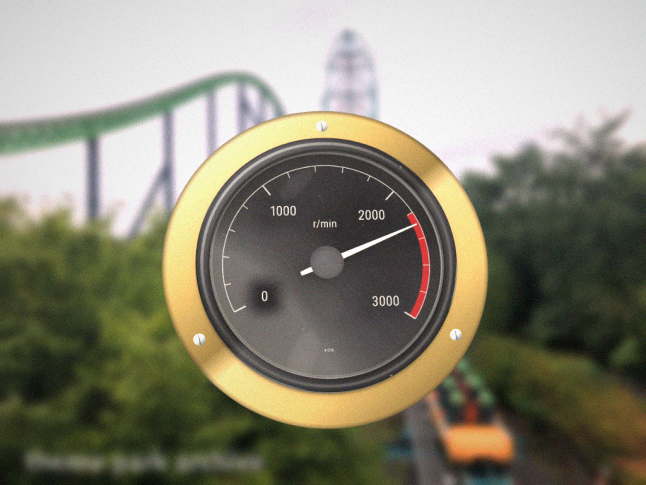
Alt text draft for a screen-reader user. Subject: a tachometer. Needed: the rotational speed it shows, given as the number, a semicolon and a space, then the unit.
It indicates 2300; rpm
